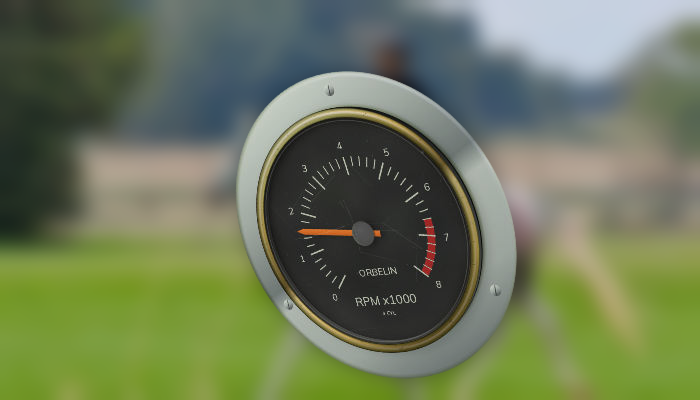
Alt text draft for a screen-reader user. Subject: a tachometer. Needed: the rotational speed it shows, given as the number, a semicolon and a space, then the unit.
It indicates 1600; rpm
